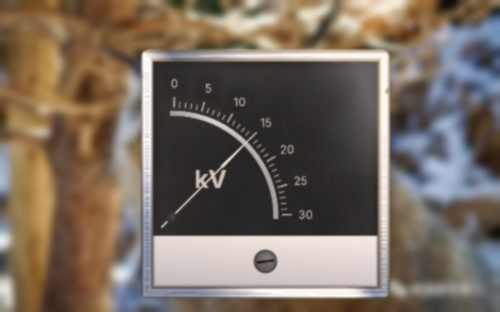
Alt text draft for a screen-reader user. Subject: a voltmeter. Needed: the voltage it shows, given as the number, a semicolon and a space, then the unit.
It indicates 15; kV
